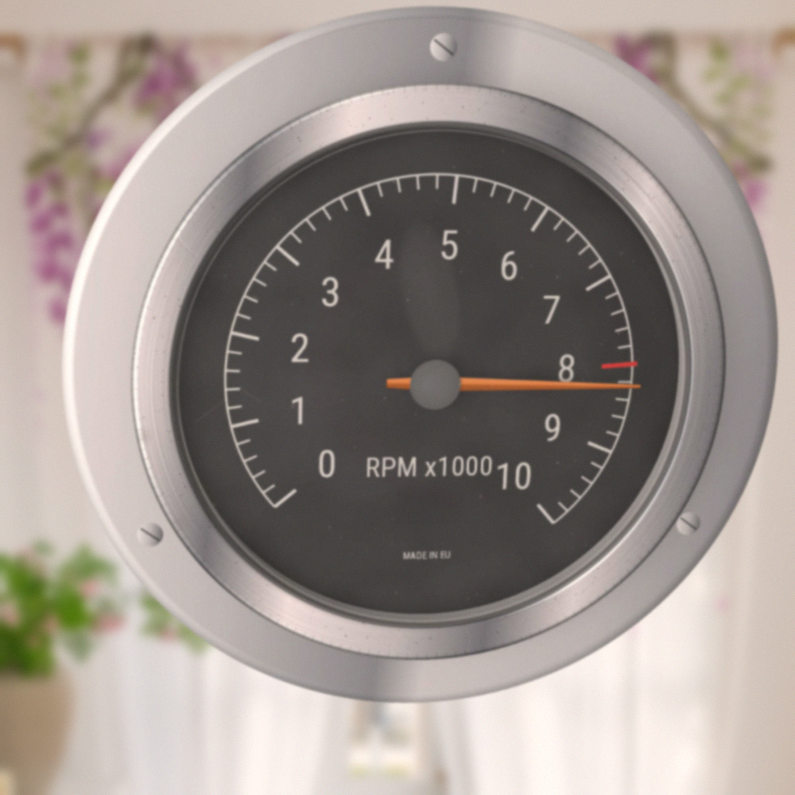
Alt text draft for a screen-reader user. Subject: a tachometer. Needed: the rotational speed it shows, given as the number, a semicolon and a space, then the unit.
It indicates 8200; rpm
